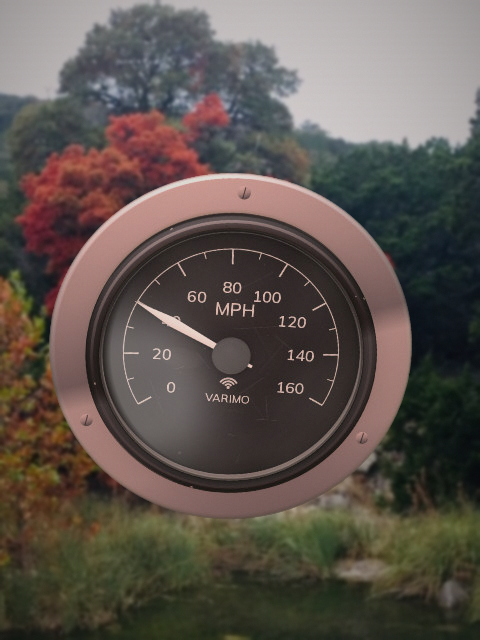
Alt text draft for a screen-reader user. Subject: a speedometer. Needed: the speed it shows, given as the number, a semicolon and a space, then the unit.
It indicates 40; mph
